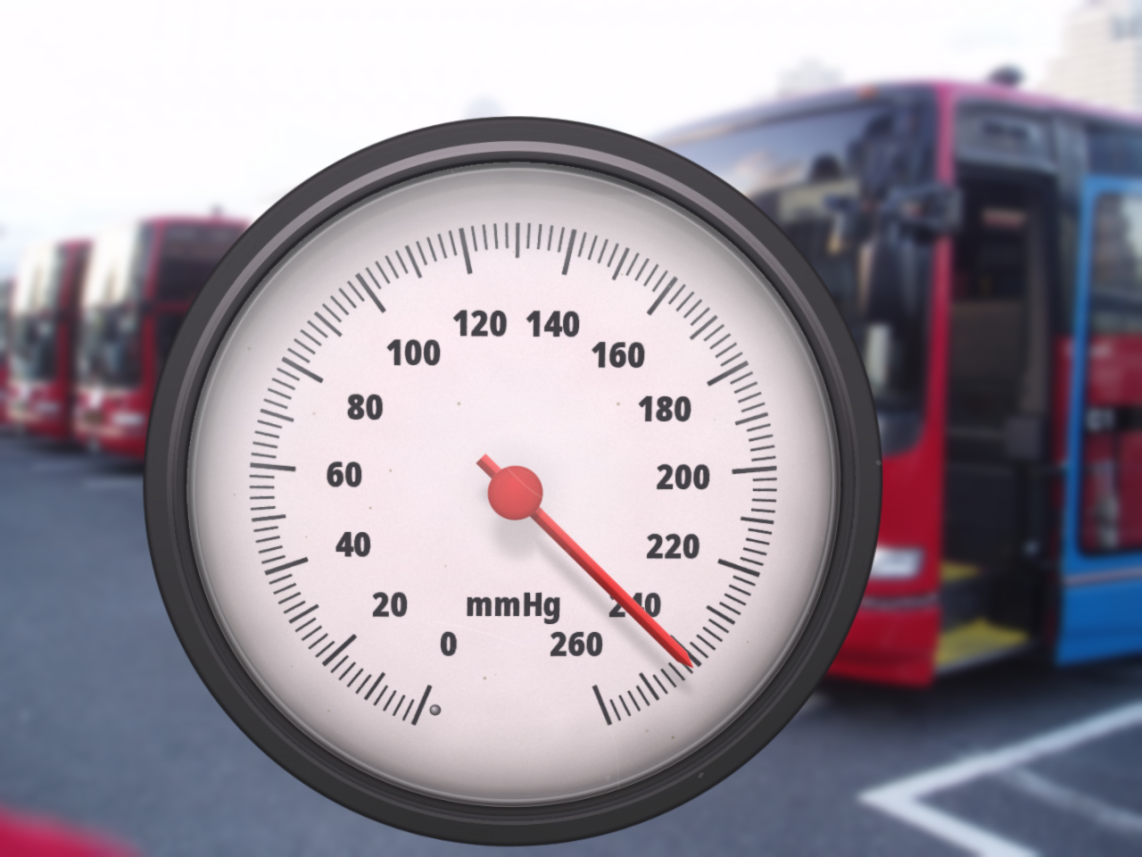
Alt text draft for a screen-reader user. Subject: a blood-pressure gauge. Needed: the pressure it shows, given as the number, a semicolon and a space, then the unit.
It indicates 241; mmHg
